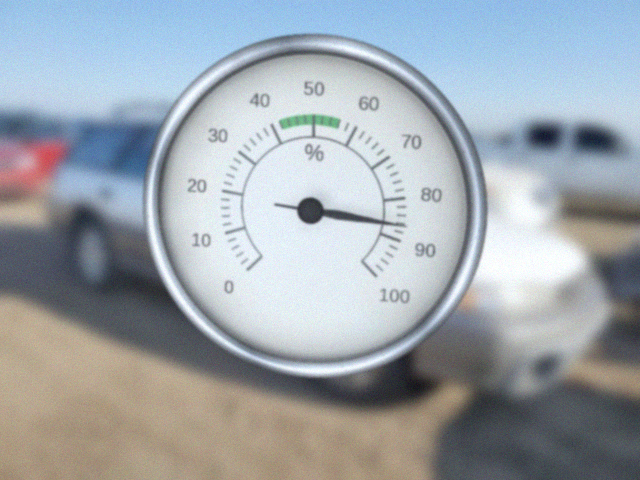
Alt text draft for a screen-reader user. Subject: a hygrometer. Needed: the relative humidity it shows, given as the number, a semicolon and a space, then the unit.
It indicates 86; %
